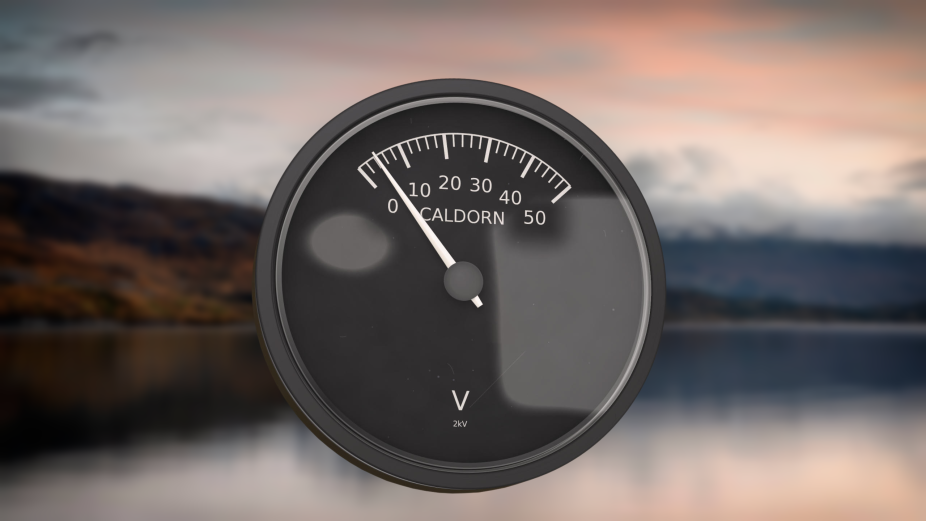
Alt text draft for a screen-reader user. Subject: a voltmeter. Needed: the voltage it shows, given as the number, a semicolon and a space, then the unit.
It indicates 4; V
